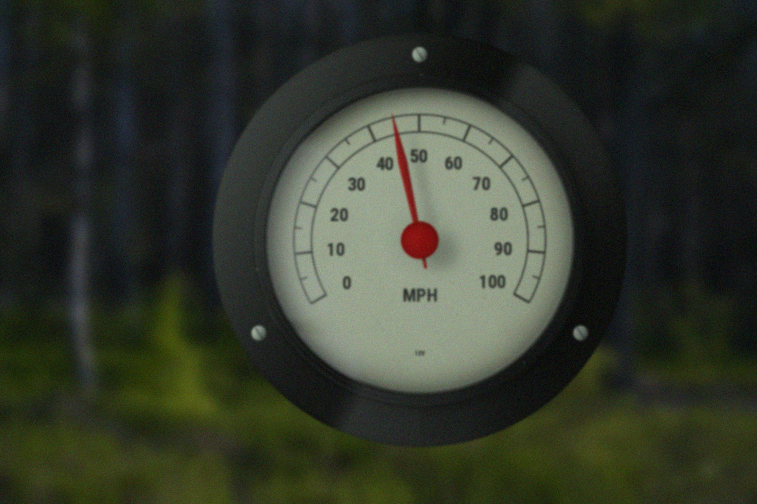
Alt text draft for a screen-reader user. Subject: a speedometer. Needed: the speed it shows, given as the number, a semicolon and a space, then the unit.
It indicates 45; mph
